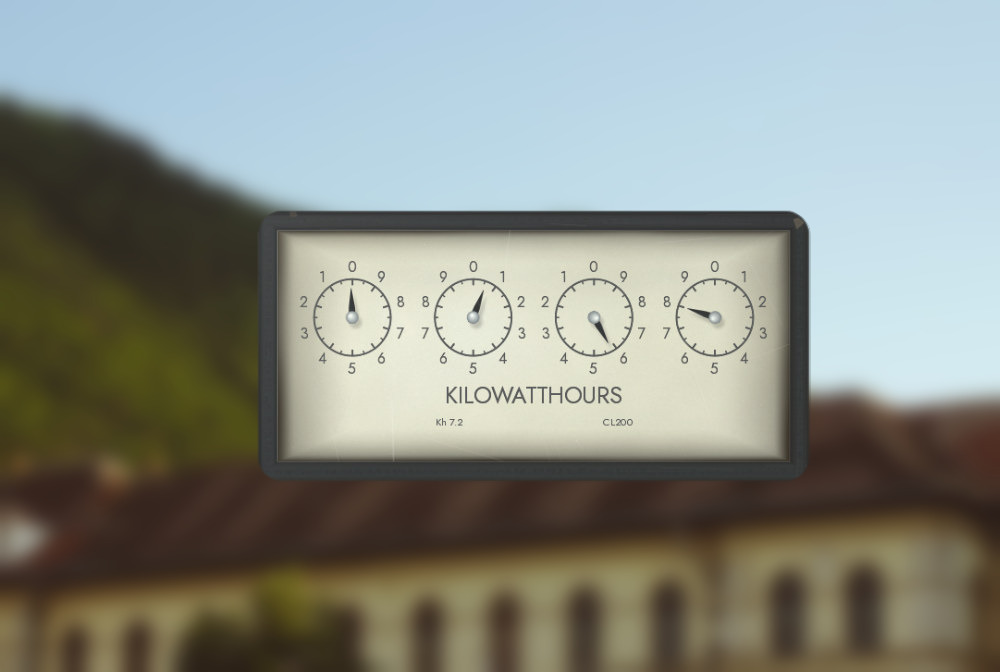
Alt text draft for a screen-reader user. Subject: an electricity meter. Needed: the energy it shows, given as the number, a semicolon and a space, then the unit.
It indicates 58; kWh
